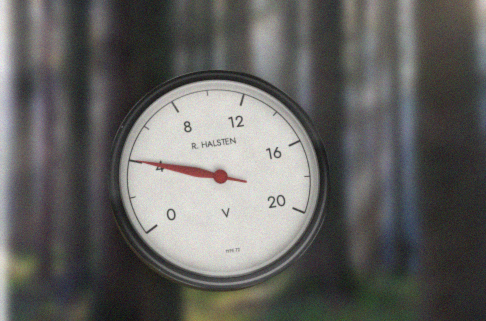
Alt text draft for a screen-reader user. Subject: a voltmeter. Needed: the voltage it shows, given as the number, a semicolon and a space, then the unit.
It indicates 4; V
